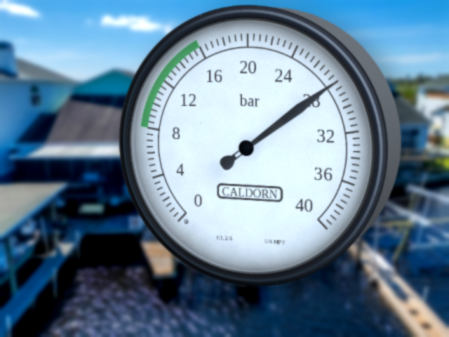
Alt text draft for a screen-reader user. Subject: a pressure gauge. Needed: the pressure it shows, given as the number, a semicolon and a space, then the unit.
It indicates 28; bar
